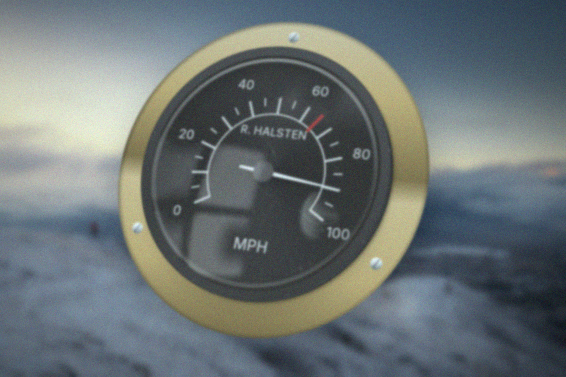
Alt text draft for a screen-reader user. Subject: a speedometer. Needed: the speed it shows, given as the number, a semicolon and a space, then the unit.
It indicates 90; mph
